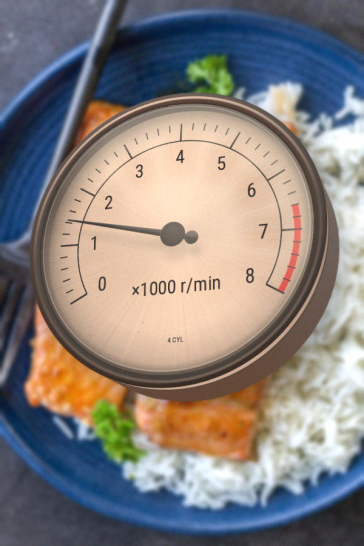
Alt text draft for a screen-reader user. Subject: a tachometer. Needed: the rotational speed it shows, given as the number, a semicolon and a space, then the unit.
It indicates 1400; rpm
